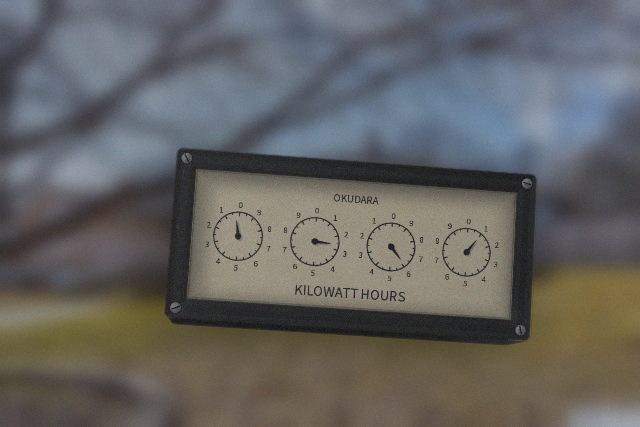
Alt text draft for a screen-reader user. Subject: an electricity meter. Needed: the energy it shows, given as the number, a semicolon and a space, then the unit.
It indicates 261; kWh
